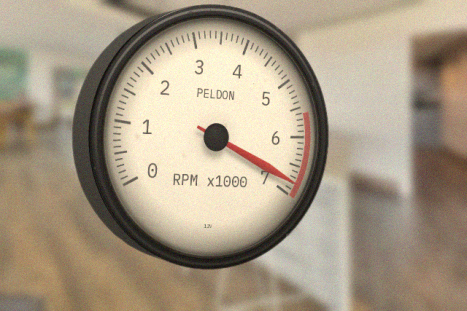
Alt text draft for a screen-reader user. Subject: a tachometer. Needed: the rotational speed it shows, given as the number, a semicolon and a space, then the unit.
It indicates 6800; rpm
